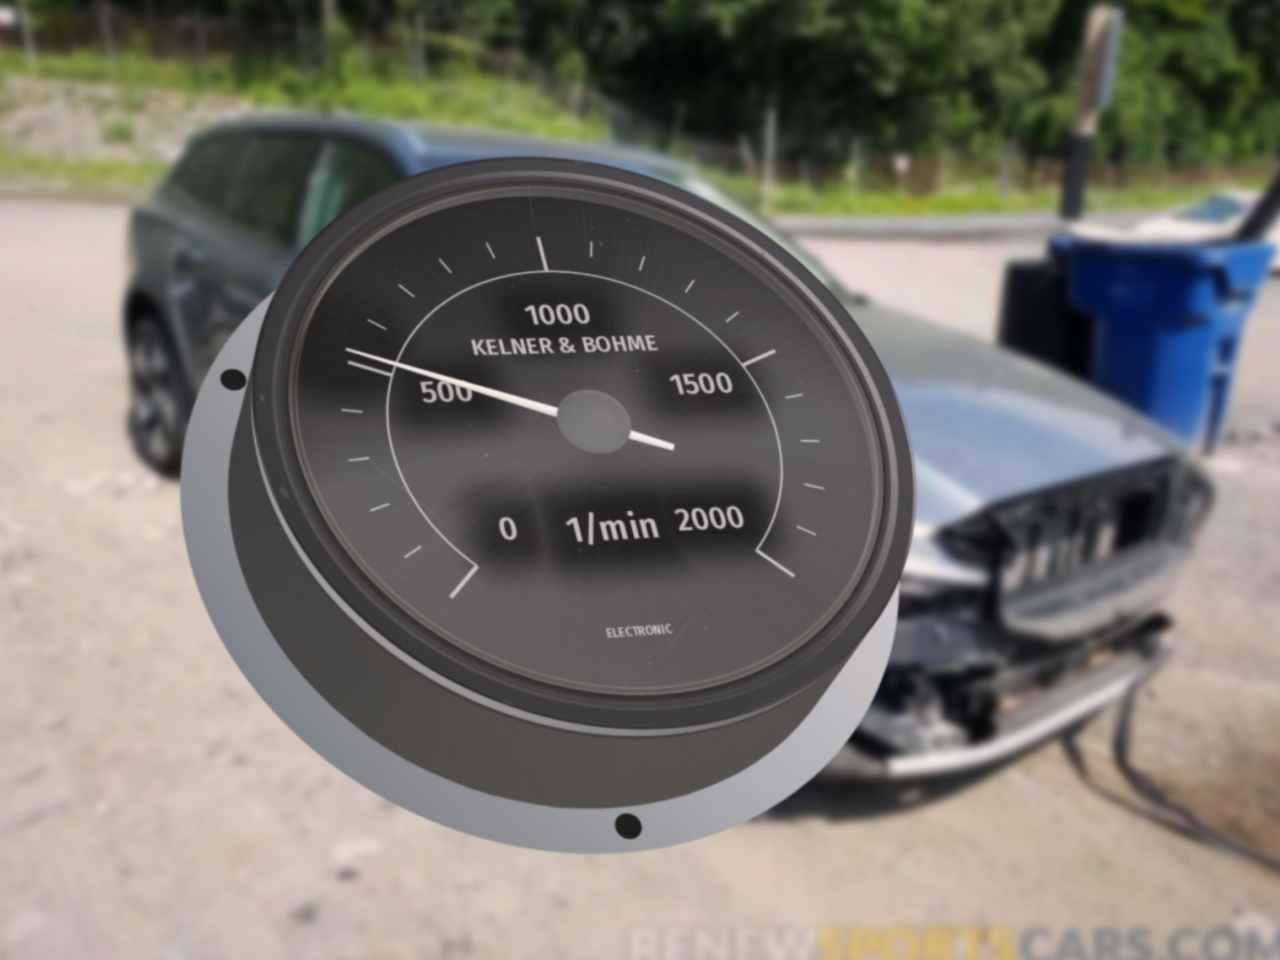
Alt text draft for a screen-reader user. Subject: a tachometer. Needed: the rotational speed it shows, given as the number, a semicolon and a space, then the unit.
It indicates 500; rpm
